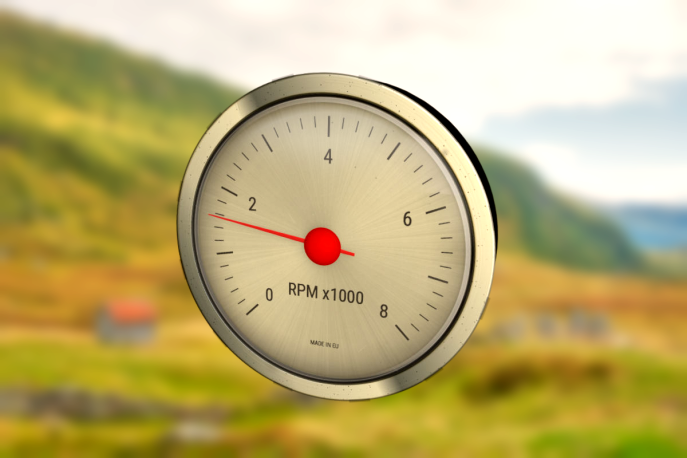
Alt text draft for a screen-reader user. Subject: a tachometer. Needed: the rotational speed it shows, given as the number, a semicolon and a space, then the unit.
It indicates 1600; rpm
